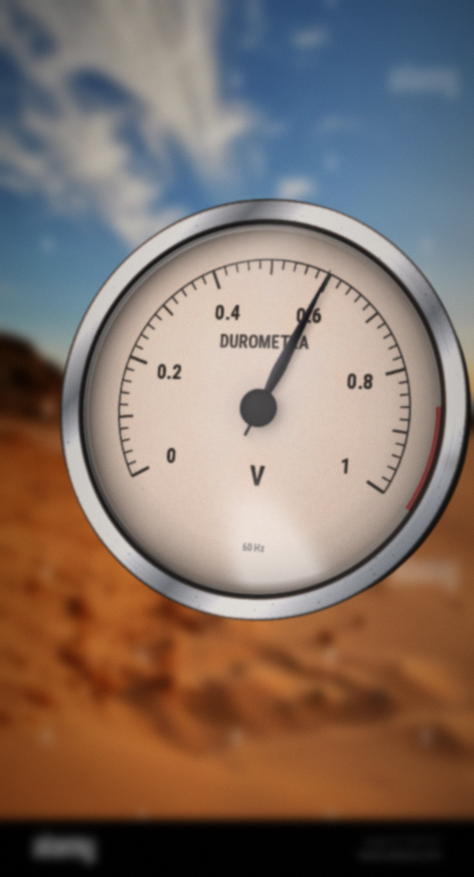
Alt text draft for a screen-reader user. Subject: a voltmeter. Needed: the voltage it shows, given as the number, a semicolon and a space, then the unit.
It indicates 0.6; V
